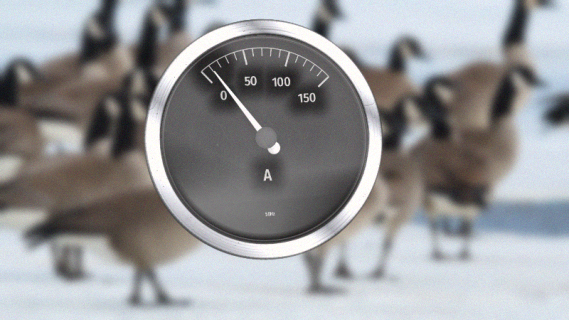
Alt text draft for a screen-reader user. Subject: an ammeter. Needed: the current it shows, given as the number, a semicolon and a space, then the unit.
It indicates 10; A
